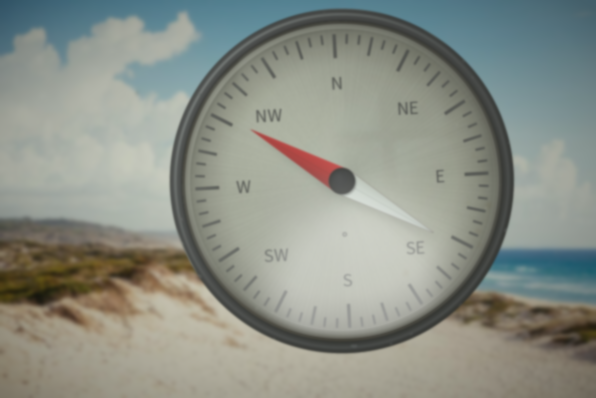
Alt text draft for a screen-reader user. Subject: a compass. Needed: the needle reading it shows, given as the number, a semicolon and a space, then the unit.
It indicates 302.5; °
